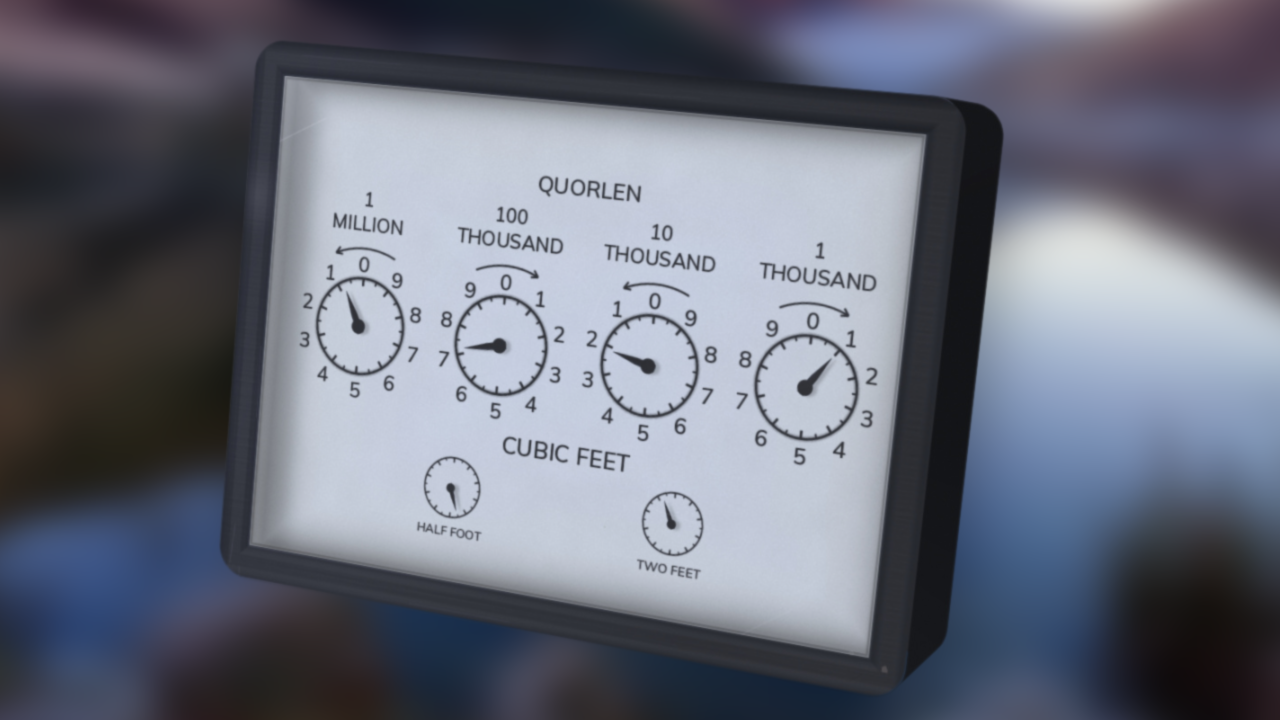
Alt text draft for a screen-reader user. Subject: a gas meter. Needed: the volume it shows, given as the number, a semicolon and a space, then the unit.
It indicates 72100; ft³
